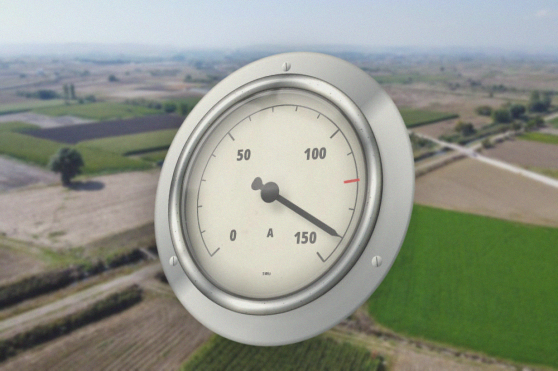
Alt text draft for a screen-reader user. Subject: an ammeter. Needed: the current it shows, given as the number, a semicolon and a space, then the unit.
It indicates 140; A
